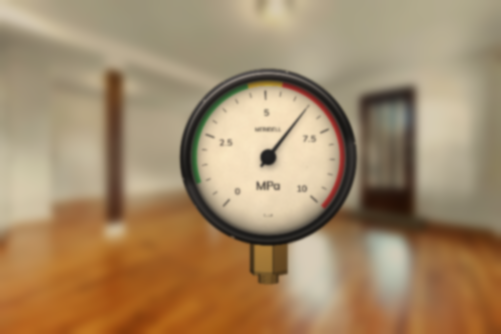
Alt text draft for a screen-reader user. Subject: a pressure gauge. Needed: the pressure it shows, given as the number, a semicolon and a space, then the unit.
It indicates 6.5; MPa
